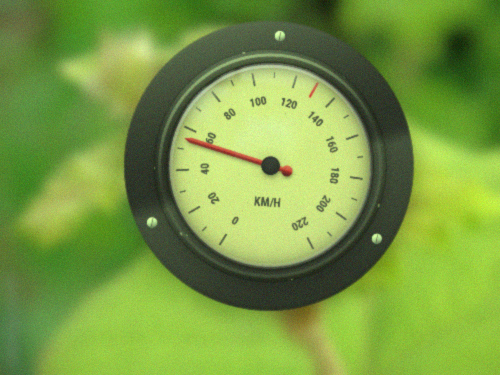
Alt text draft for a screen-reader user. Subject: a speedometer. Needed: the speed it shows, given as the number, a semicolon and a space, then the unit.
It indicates 55; km/h
